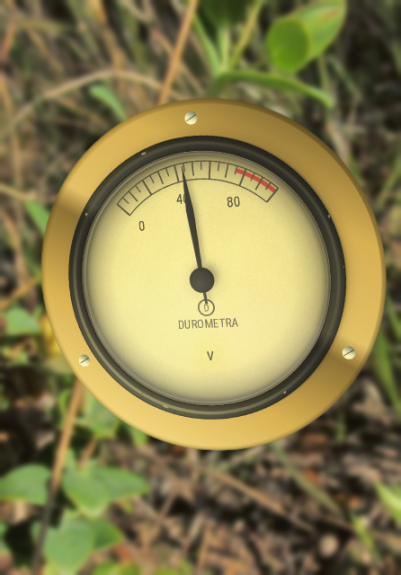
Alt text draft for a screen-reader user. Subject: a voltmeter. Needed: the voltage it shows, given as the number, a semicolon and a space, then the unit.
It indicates 45; V
